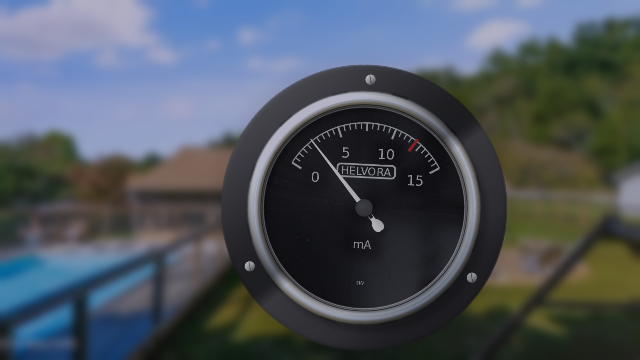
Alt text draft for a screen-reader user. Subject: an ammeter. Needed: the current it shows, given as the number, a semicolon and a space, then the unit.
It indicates 2.5; mA
